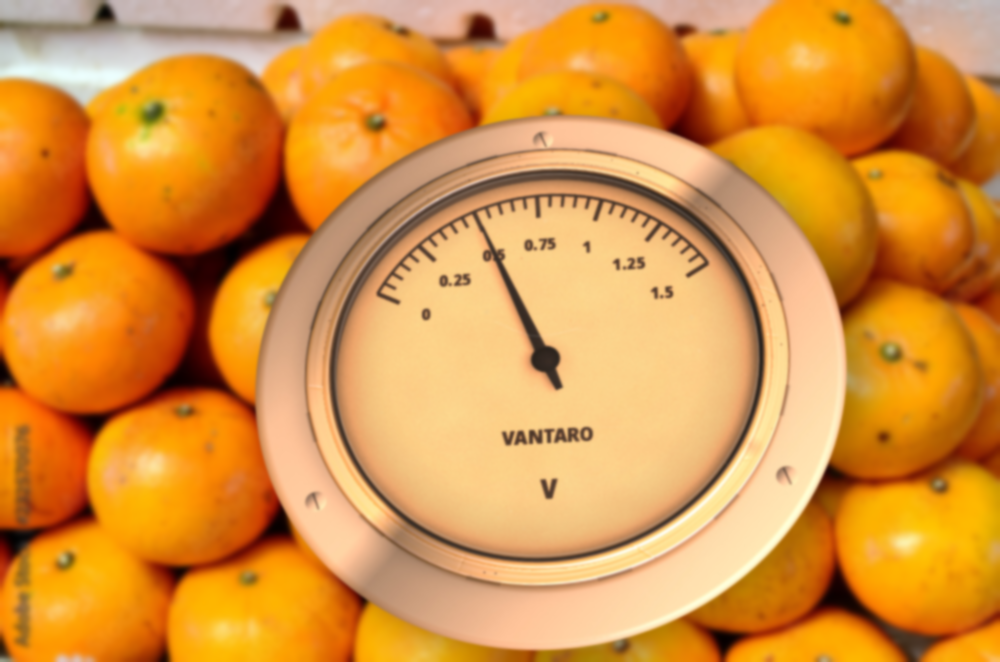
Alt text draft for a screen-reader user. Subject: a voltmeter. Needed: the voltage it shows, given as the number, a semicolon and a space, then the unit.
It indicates 0.5; V
